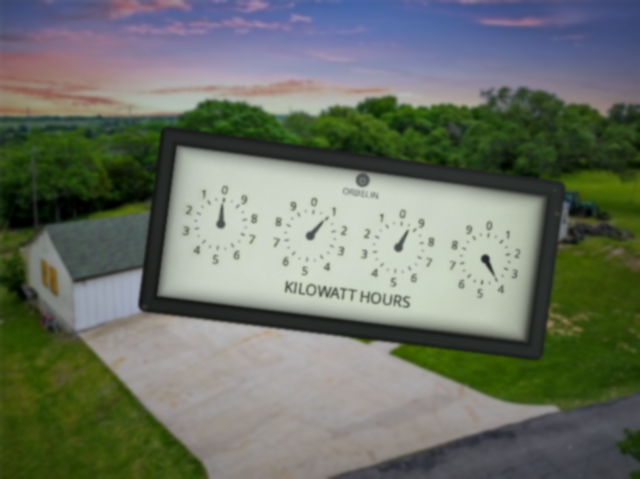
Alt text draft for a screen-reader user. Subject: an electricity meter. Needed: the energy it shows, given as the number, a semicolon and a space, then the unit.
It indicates 94; kWh
